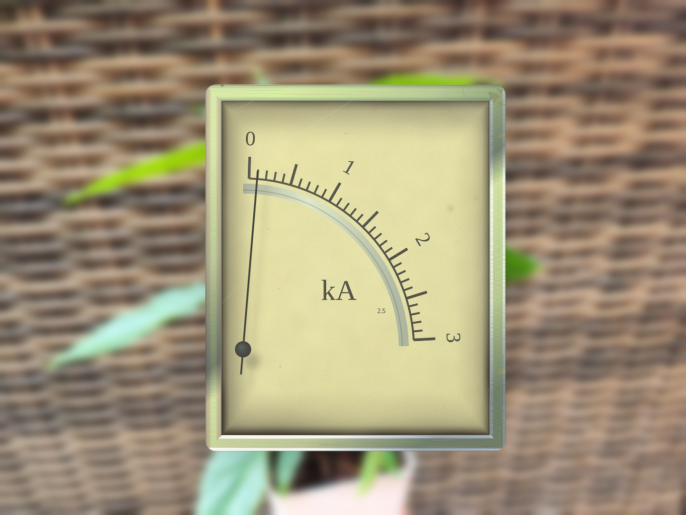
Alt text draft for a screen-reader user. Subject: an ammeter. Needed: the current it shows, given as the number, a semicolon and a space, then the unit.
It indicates 0.1; kA
